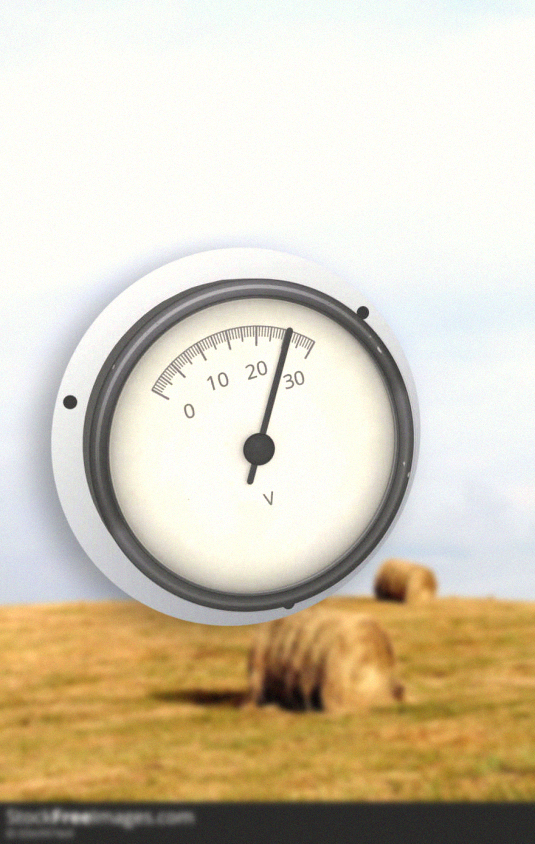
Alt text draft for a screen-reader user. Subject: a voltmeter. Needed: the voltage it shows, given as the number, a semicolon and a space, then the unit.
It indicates 25; V
